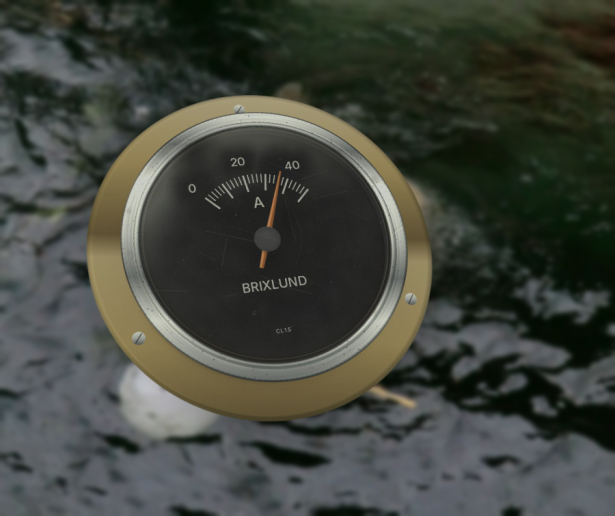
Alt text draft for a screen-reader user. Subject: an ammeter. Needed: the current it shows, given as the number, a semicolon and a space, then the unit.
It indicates 36; A
